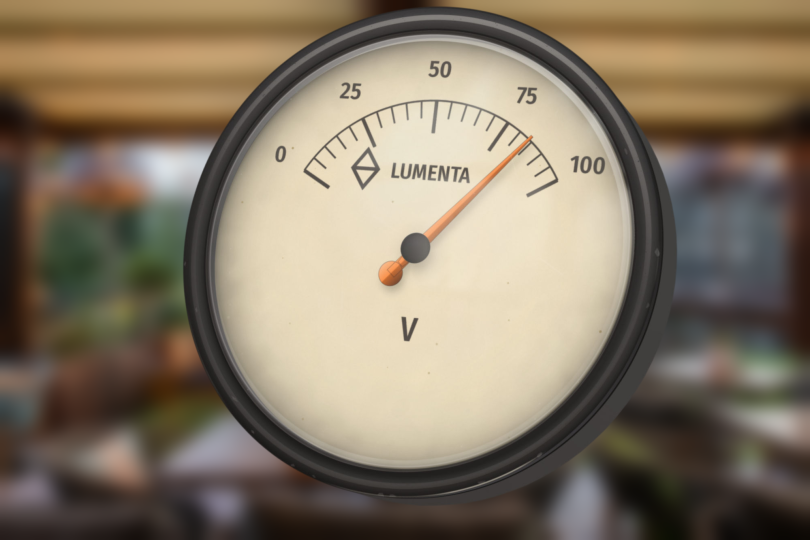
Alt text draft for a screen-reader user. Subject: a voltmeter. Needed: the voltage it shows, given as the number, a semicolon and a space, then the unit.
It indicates 85; V
